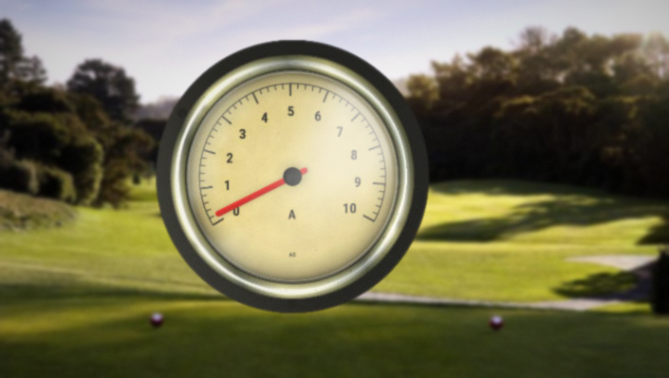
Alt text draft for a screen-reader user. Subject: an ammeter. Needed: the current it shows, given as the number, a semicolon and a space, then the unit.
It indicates 0.2; A
